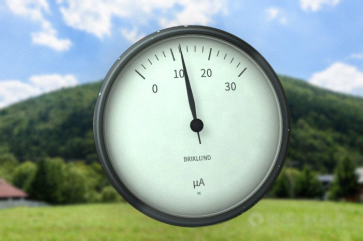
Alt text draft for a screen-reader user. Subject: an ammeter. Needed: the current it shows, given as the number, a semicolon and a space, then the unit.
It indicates 12; µA
